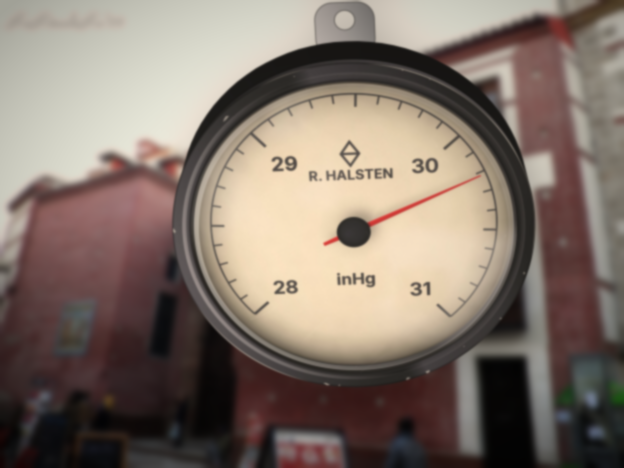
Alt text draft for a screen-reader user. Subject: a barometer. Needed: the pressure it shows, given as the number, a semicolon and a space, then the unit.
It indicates 30.2; inHg
